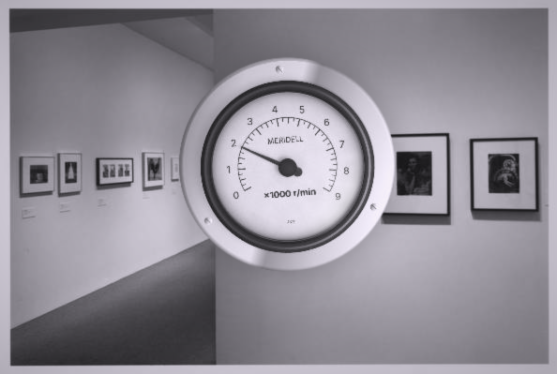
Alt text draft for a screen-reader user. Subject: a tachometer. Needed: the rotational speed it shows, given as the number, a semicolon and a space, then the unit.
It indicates 2000; rpm
